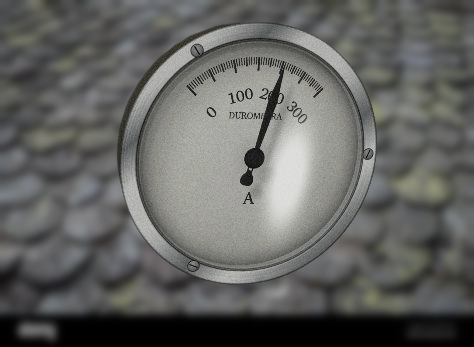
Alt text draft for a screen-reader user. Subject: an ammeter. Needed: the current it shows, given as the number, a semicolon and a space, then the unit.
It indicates 200; A
